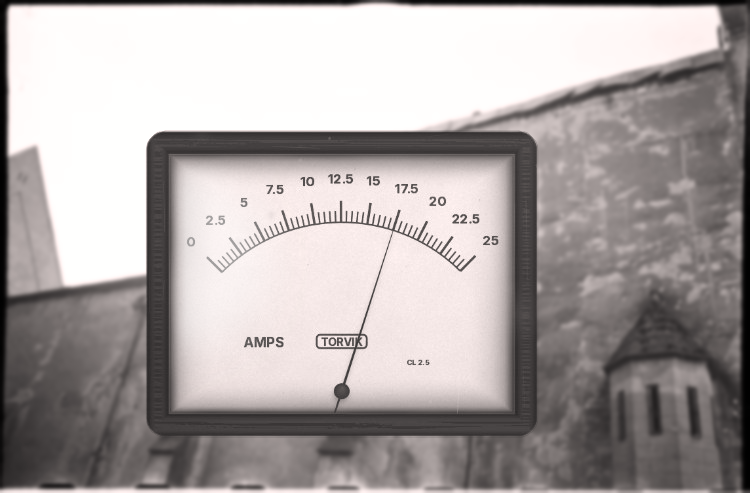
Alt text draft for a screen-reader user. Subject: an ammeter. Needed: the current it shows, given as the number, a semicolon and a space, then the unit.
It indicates 17.5; A
